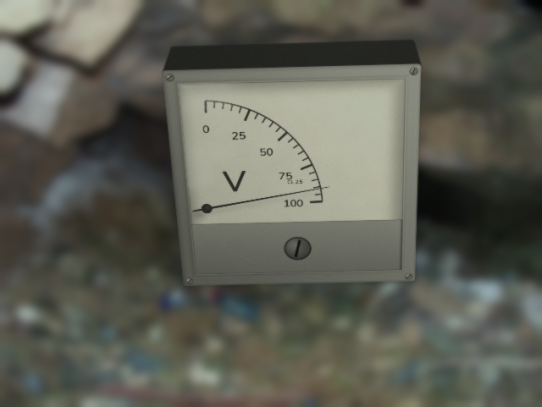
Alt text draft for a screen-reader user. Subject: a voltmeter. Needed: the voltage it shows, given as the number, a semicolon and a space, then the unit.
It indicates 90; V
